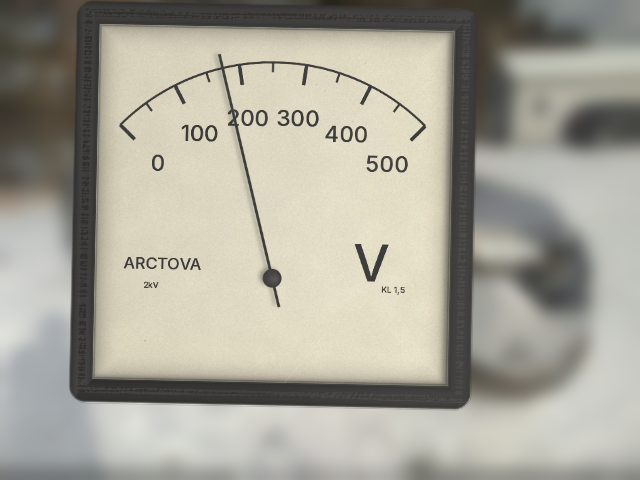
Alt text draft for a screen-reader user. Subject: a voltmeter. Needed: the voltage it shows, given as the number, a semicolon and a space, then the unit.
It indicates 175; V
